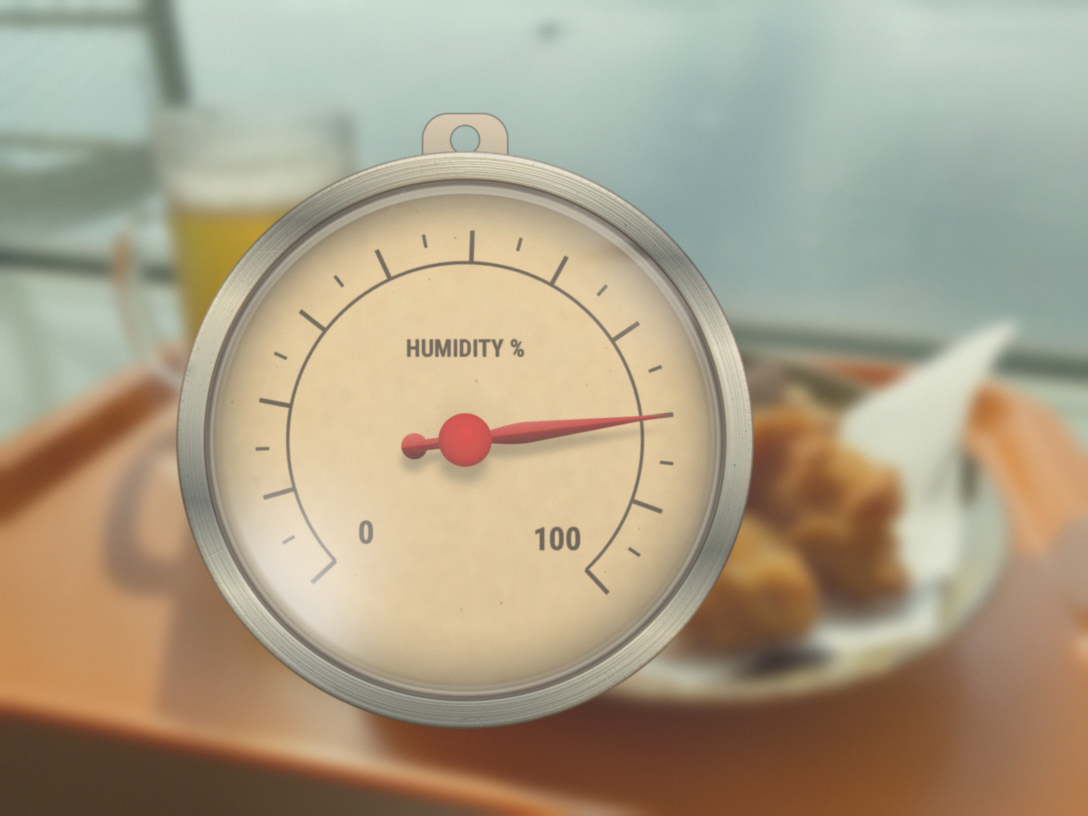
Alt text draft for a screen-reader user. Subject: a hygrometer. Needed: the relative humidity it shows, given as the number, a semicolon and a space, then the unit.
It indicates 80; %
